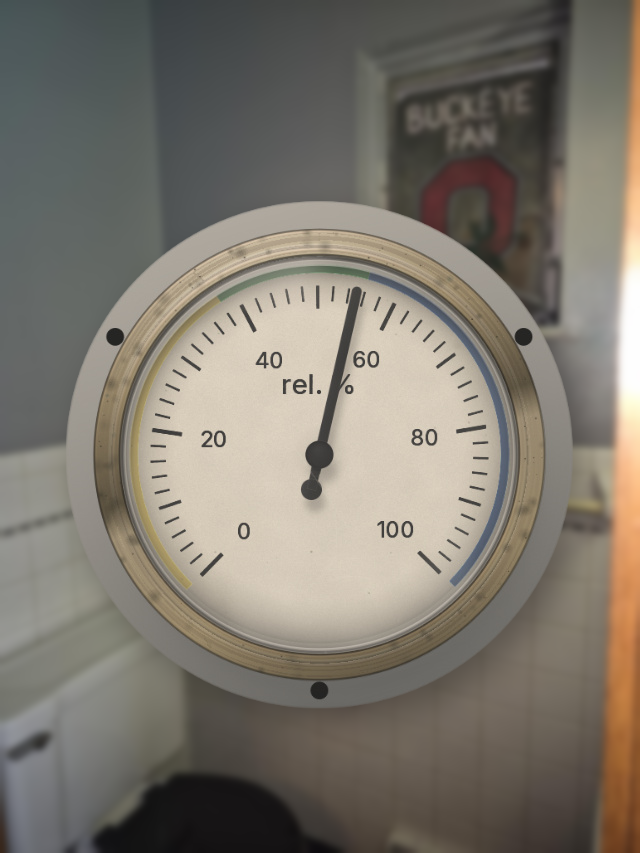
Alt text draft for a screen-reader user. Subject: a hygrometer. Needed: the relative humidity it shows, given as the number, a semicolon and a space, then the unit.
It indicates 55; %
